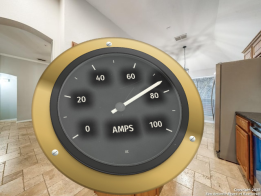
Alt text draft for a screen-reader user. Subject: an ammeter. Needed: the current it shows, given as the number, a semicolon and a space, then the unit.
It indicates 75; A
